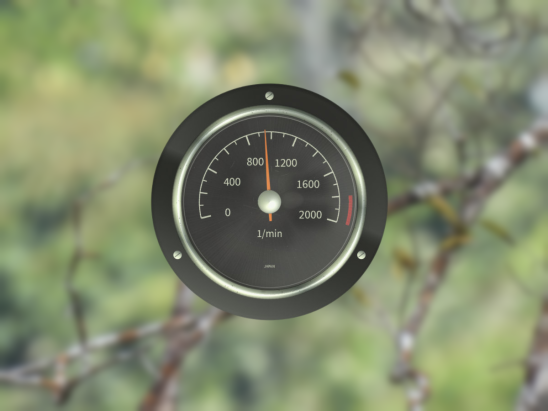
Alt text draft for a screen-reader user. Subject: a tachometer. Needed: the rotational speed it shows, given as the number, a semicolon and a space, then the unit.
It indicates 950; rpm
